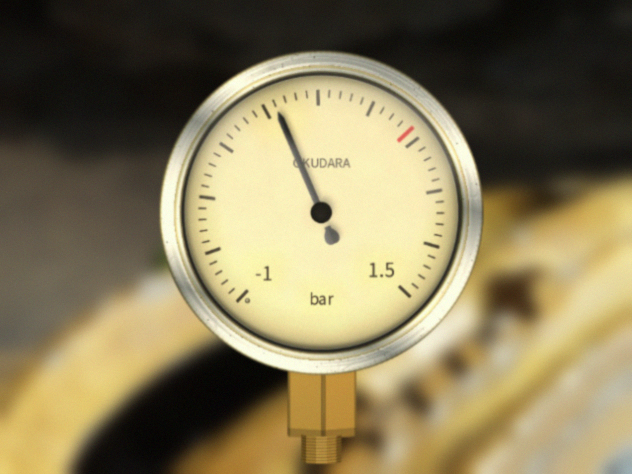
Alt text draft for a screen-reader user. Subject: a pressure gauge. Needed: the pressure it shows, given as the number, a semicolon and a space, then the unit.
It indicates 0.05; bar
